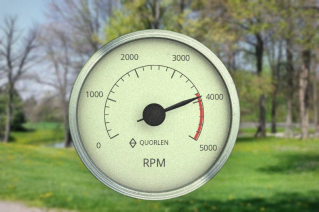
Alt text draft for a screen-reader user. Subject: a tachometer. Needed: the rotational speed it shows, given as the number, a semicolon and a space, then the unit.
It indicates 3900; rpm
